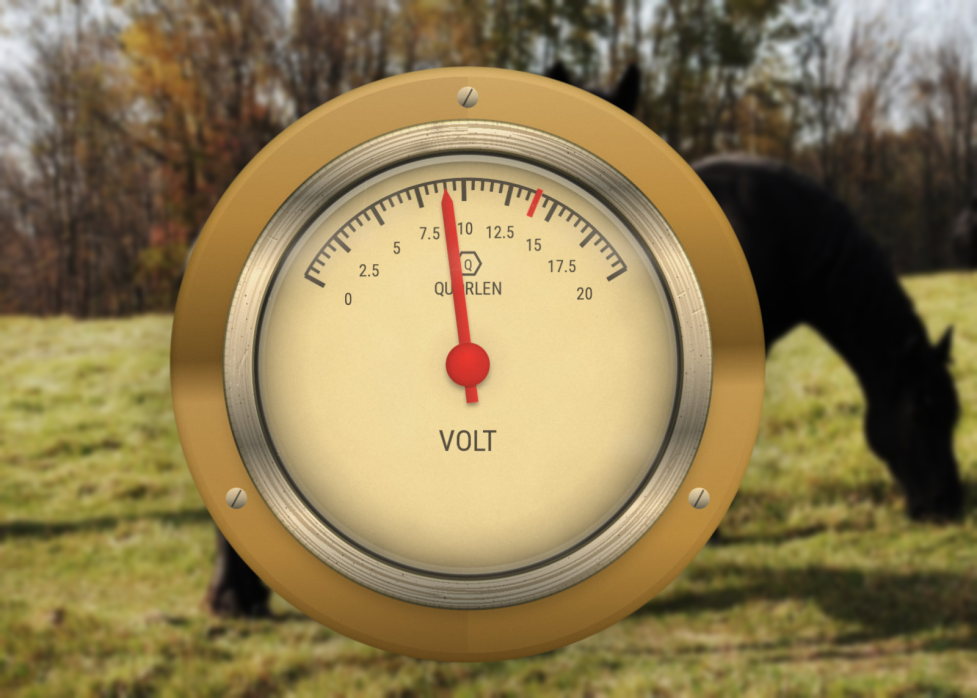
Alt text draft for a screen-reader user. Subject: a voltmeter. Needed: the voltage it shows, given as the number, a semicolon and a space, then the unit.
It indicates 9; V
